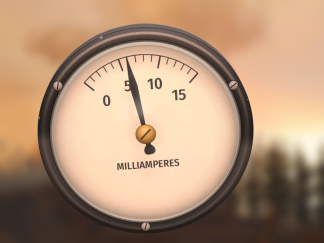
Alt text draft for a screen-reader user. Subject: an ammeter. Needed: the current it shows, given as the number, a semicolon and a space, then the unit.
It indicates 6; mA
